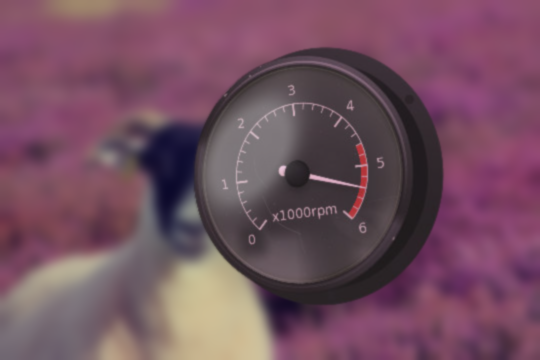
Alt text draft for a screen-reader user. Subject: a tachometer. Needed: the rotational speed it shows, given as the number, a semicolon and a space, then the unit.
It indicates 5400; rpm
